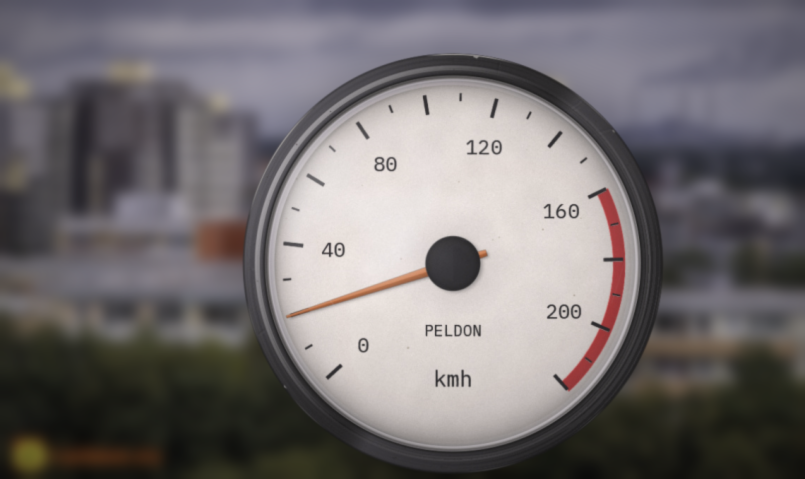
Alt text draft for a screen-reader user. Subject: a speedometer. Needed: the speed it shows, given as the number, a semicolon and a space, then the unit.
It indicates 20; km/h
